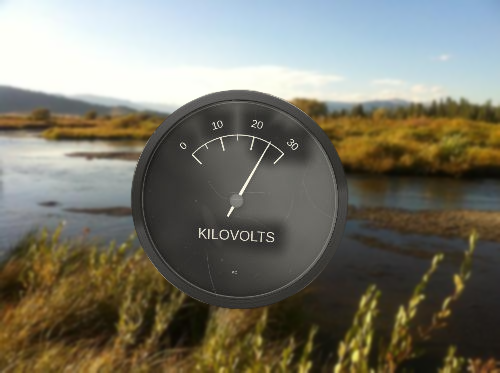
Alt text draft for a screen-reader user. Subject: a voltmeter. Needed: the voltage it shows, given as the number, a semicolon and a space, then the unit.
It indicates 25; kV
